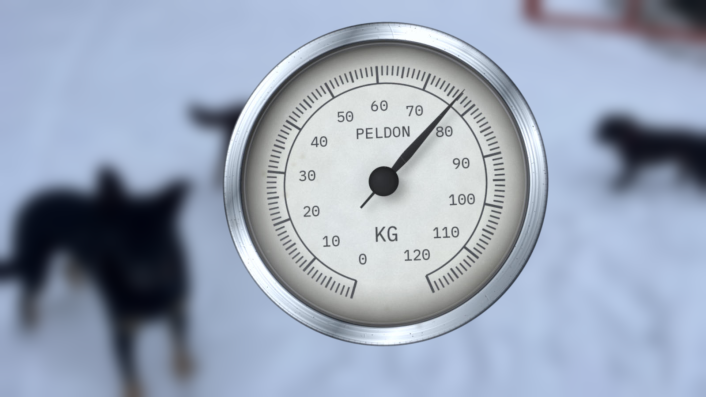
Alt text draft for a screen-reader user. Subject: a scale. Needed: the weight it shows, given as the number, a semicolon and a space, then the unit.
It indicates 77; kg
